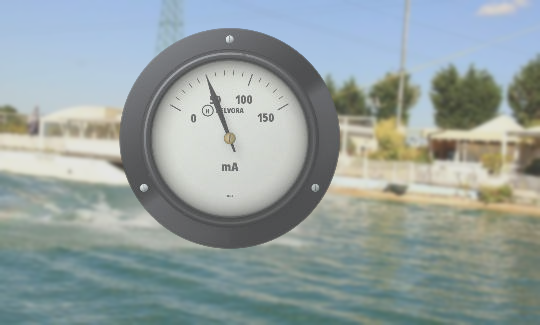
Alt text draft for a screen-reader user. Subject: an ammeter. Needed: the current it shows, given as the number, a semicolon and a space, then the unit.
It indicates 50; mA
